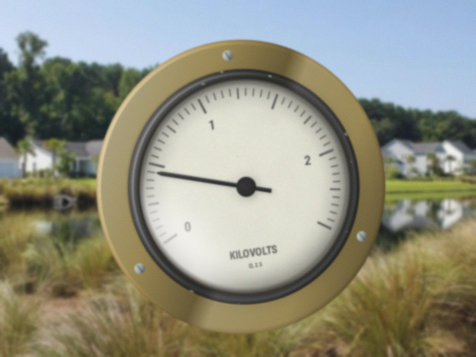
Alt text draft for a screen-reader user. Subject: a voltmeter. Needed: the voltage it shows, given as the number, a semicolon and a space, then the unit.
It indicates 0.45; kV
